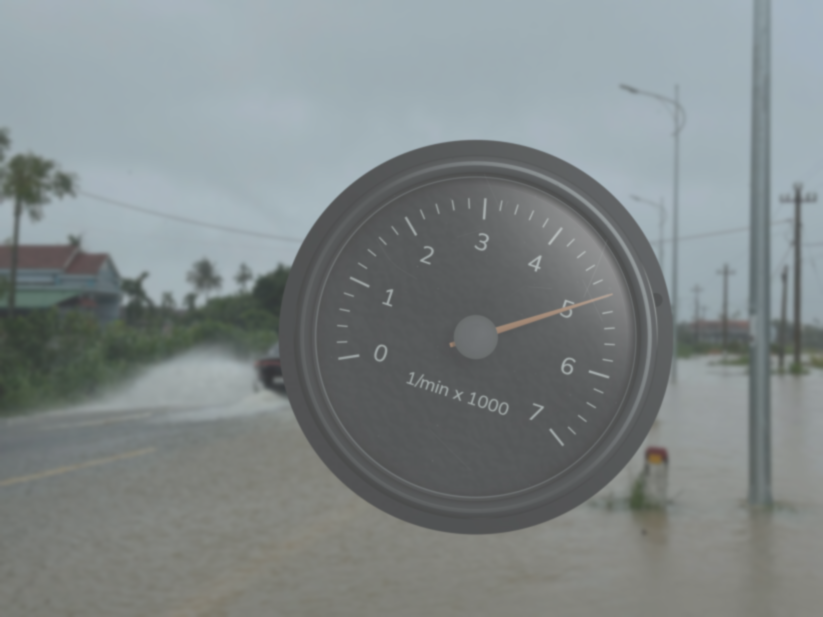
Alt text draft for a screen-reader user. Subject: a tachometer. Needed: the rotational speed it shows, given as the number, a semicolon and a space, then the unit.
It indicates 5000; rpm
